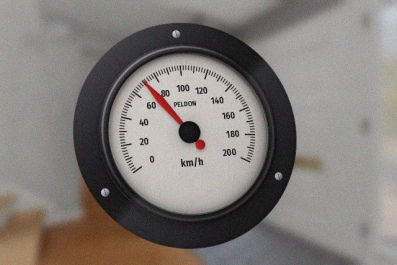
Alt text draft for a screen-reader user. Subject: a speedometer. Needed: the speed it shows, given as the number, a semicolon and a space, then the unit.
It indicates 70; km/h
